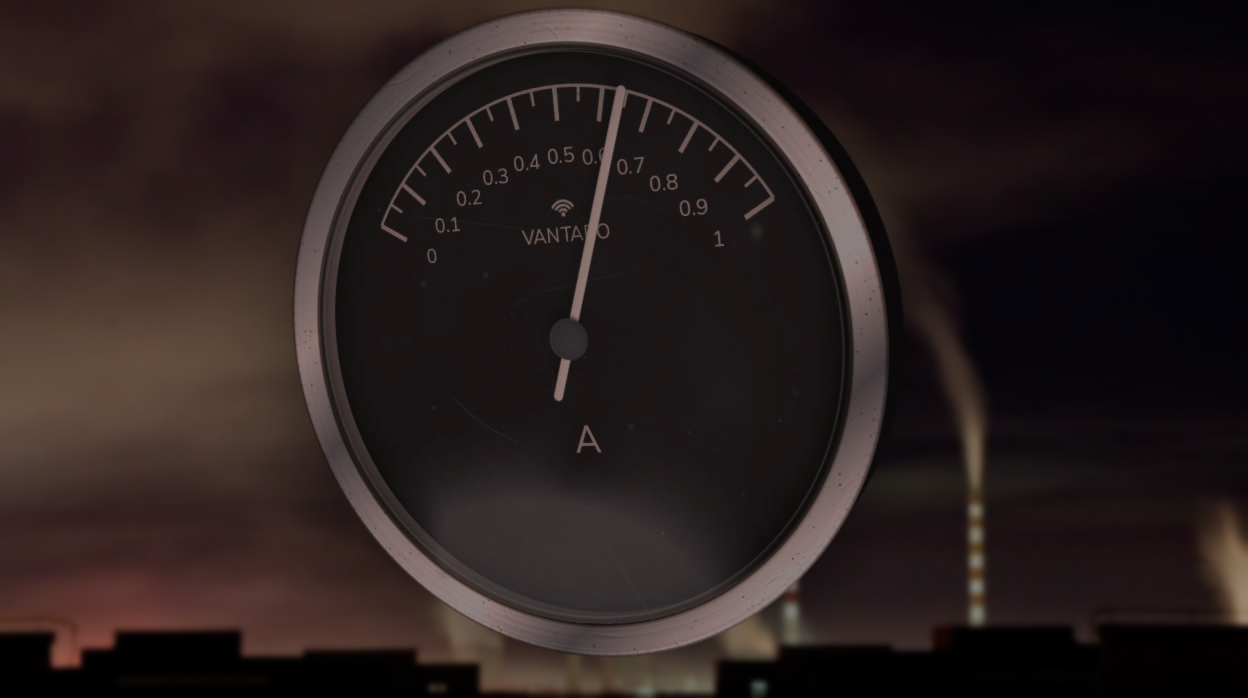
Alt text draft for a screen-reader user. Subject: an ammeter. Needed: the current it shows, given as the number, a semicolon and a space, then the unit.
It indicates 0.65; A
